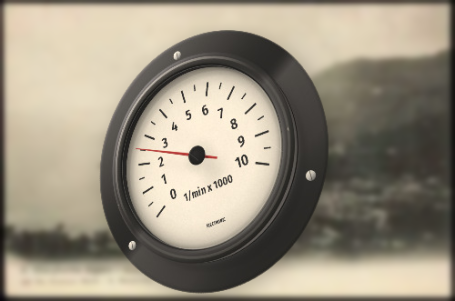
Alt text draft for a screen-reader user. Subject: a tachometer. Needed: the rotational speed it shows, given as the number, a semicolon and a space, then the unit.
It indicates 2500; rpm
